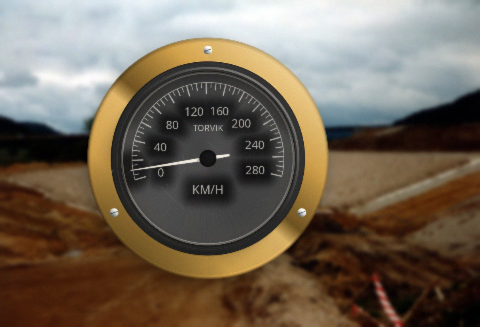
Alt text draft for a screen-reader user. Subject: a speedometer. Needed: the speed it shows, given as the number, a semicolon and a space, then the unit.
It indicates 10; km/h
